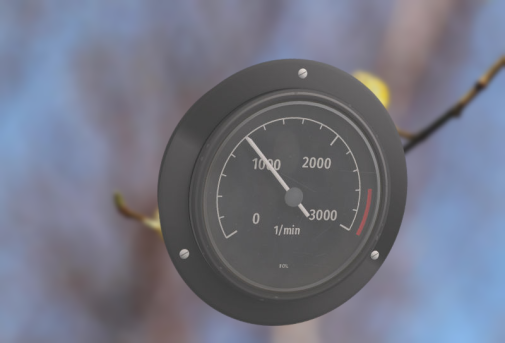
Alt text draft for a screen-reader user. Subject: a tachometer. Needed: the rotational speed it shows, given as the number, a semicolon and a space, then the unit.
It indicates 1000; rpm
